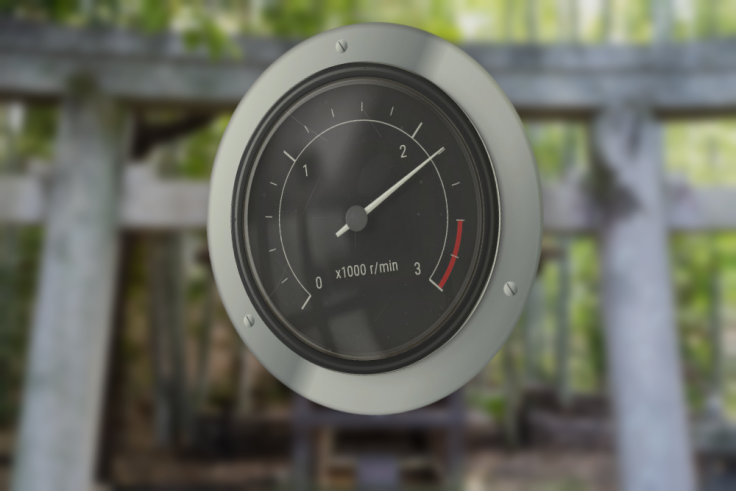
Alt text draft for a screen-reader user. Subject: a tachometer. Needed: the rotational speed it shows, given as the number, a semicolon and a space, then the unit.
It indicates 2200; rpm
